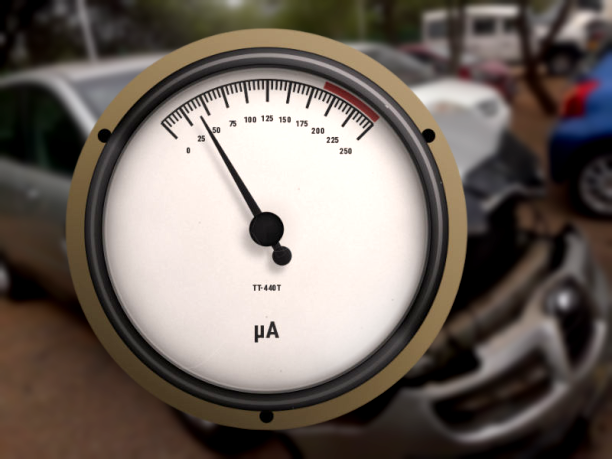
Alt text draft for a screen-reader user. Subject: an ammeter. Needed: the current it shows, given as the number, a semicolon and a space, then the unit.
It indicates 40; µA
